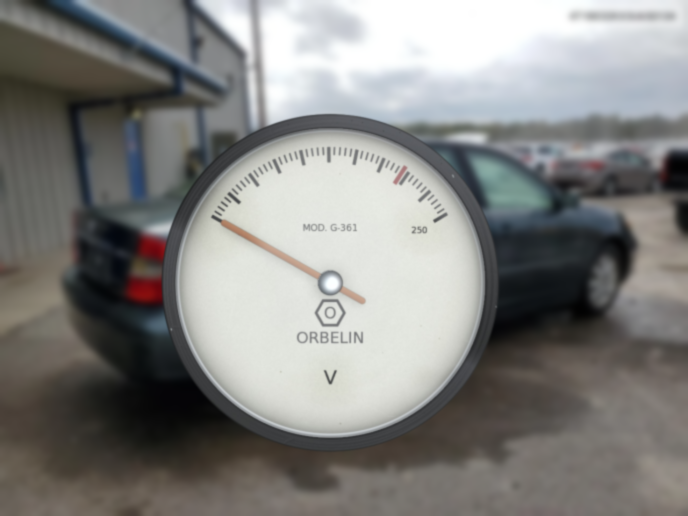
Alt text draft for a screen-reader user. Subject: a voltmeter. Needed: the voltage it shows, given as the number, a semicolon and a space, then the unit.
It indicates 0; V
